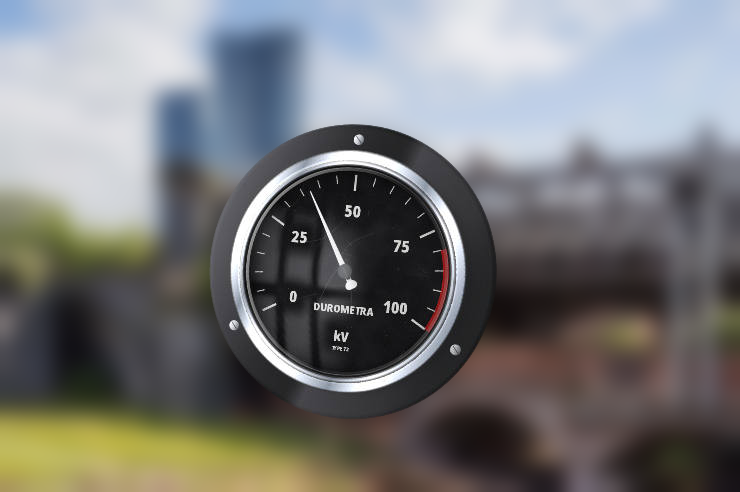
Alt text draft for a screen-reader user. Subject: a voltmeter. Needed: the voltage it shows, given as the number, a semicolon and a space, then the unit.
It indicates 37.5; kV
